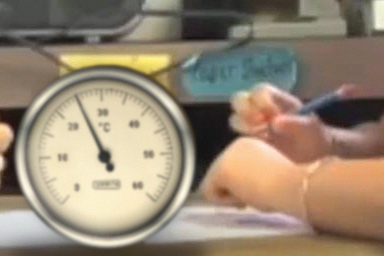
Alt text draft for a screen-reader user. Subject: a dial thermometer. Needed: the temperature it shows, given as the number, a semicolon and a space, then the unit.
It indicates 25; °C
